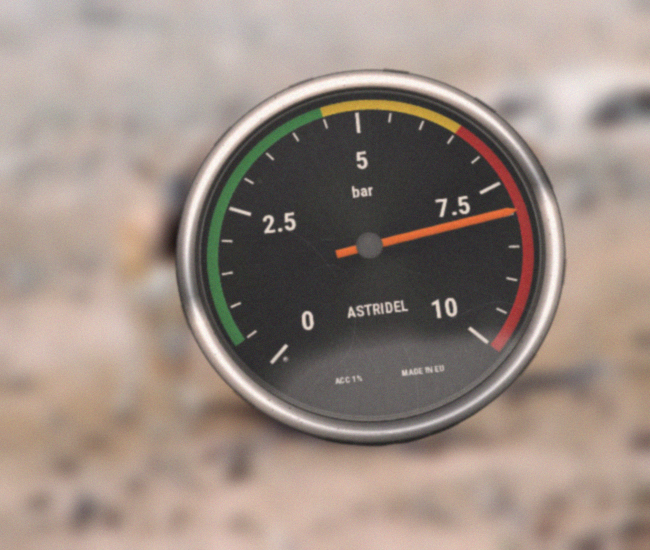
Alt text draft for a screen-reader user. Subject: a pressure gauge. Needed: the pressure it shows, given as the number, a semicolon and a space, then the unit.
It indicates 8; bar
